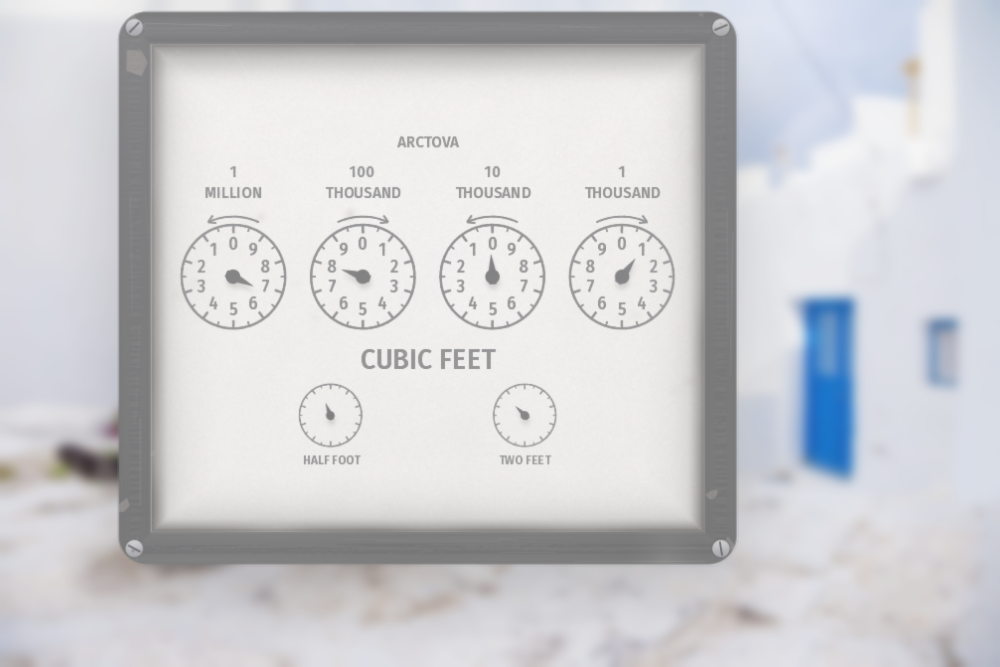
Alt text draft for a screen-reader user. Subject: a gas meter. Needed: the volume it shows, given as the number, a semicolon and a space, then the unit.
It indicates 680100; ft³
